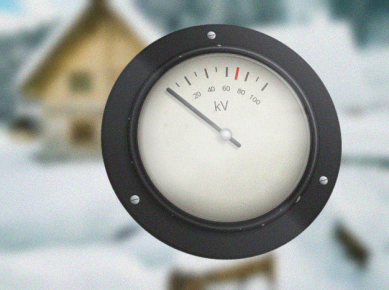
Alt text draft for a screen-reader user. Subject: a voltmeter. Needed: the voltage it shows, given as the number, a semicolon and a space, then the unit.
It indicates 0; kV
